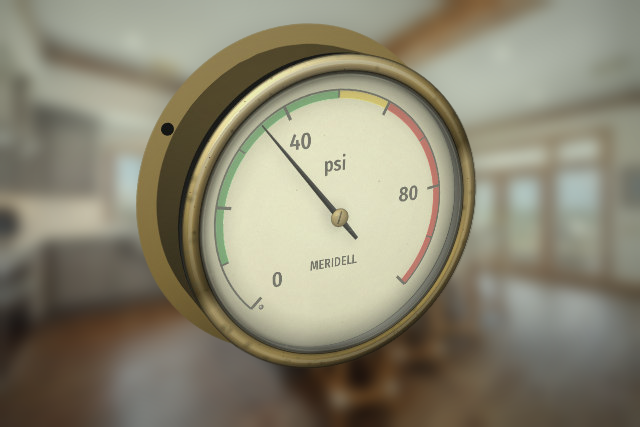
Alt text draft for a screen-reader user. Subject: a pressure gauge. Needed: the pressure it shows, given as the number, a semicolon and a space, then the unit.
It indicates 35; psi
